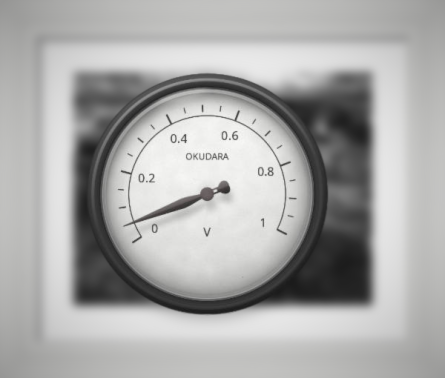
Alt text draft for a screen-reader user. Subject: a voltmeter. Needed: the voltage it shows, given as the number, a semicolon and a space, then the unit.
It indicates 0.05; V
